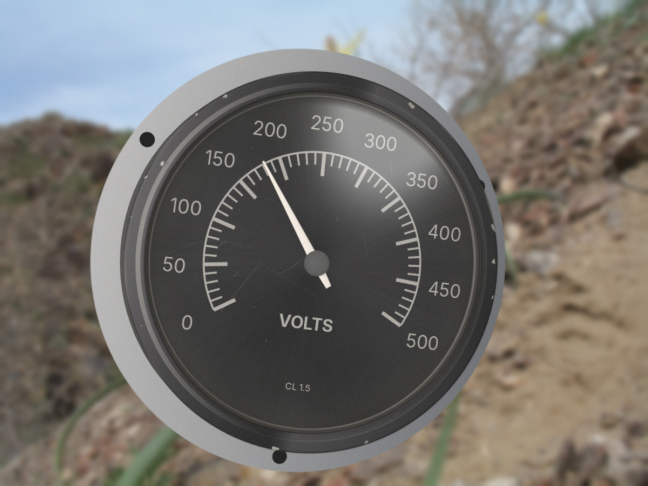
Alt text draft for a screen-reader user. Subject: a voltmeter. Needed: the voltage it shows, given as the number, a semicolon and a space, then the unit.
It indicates 180; V
